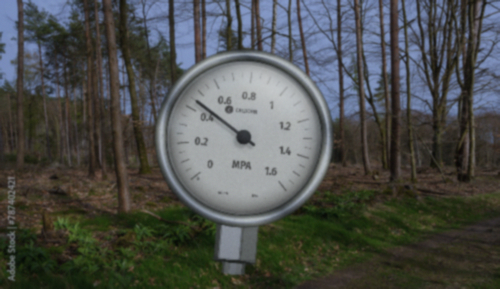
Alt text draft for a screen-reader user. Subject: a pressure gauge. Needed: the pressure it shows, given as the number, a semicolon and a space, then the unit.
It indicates 0.45; MPa
